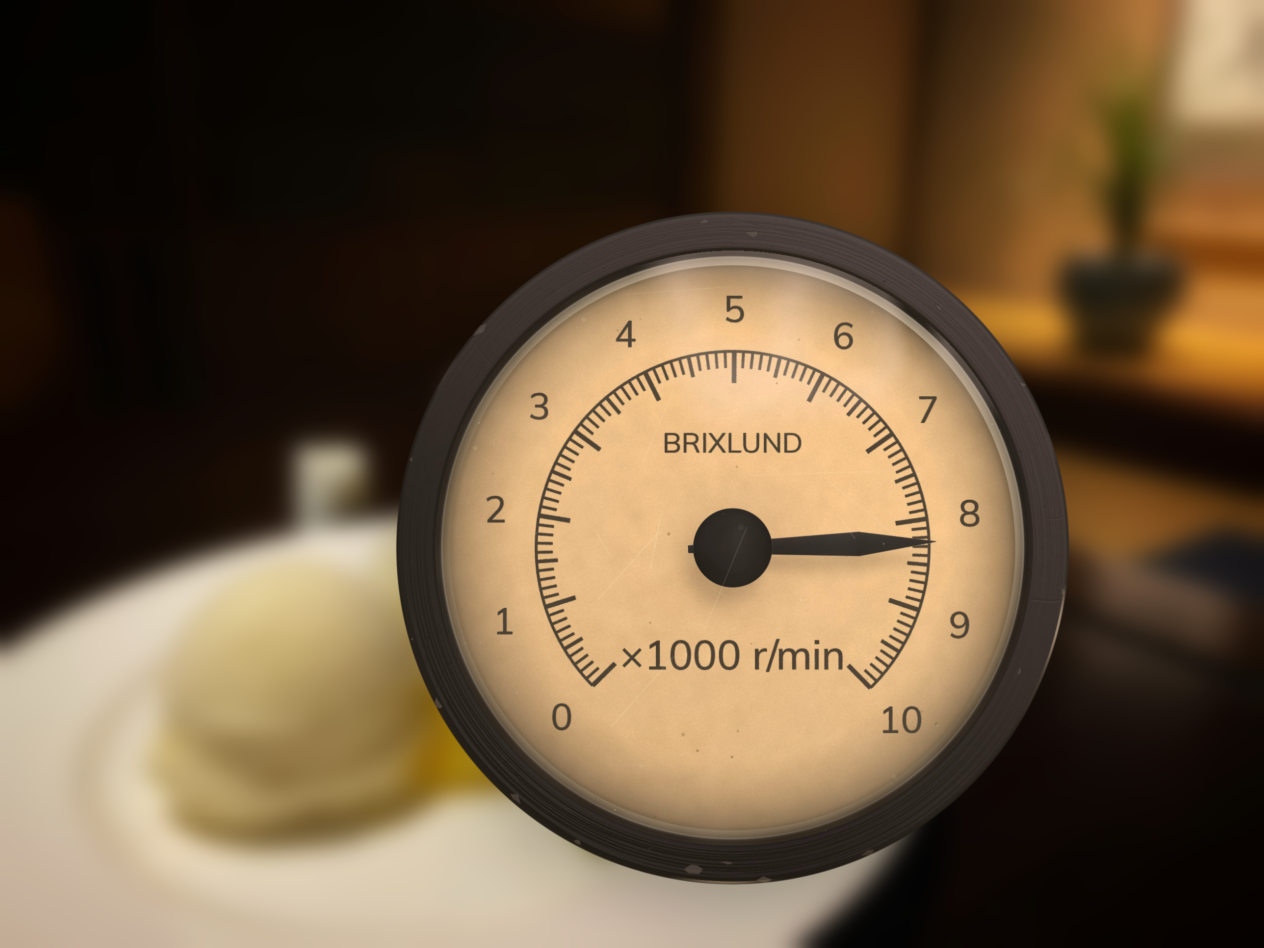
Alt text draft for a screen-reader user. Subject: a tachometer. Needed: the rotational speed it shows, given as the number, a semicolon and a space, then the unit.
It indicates 8250; rpm
